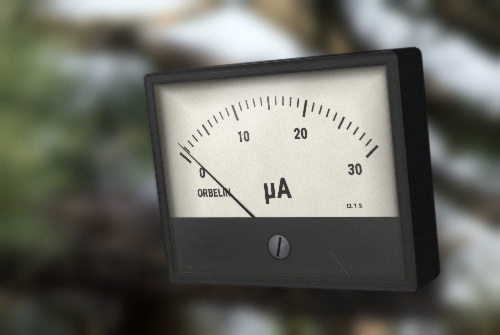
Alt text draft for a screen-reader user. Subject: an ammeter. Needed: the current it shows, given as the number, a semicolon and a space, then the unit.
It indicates 1; µA
